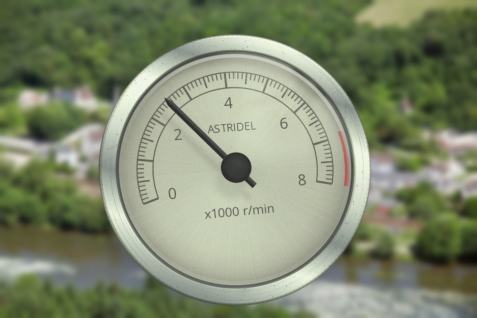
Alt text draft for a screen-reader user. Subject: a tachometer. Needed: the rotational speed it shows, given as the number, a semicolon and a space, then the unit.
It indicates 2500; rpm
